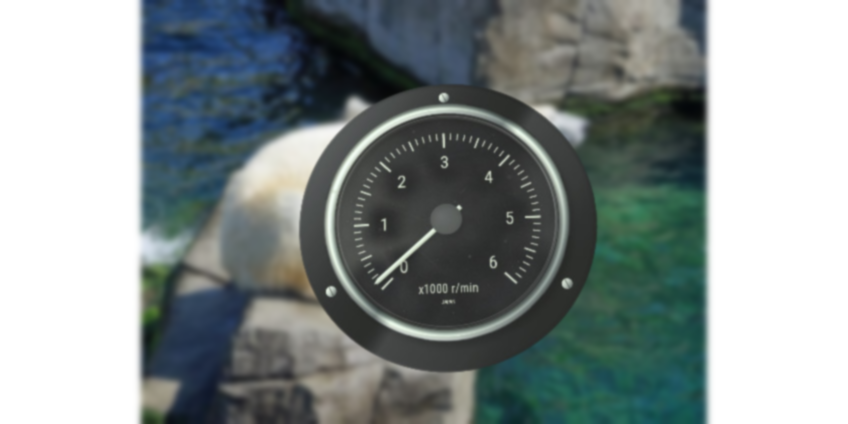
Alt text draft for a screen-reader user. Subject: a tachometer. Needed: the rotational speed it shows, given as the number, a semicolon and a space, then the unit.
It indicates 100; rpm
